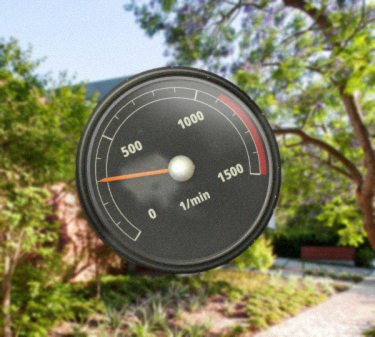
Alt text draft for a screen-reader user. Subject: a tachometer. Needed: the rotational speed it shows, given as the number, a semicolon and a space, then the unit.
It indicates 300; rpm
